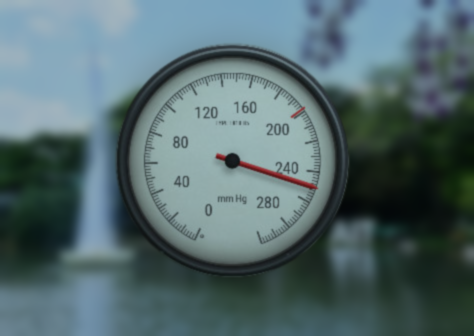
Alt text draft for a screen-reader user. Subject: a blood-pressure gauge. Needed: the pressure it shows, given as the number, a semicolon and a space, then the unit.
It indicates 250; mmHg
